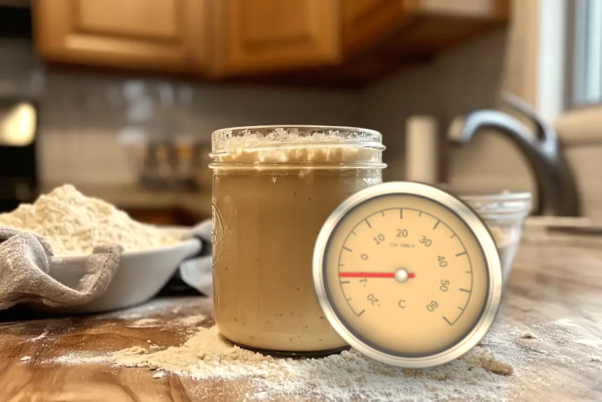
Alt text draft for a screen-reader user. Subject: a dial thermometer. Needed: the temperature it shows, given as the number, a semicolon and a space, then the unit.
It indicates -7.5; °C
